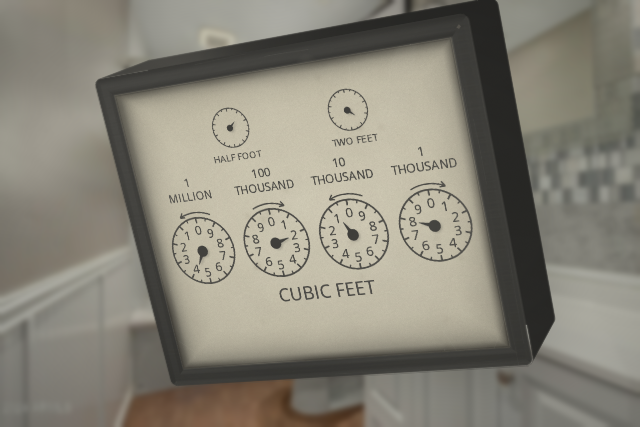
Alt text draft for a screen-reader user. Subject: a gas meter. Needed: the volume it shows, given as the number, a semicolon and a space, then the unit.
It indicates 420800; ft³
